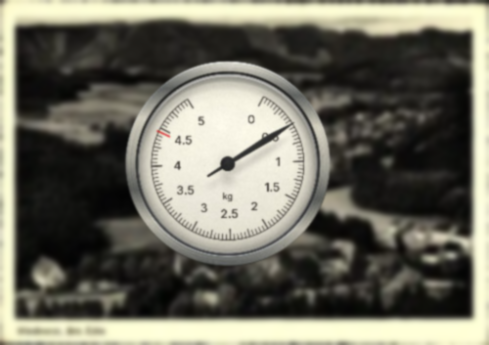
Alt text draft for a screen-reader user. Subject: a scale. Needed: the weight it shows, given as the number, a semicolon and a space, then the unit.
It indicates 0.5; kg
